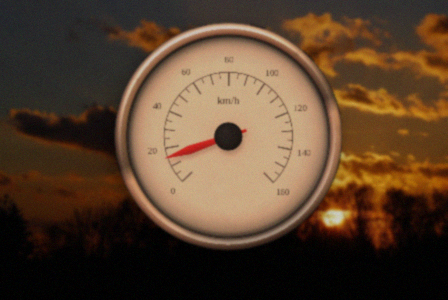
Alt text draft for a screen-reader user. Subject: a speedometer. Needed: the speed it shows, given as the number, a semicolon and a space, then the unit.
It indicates 15; km/h
